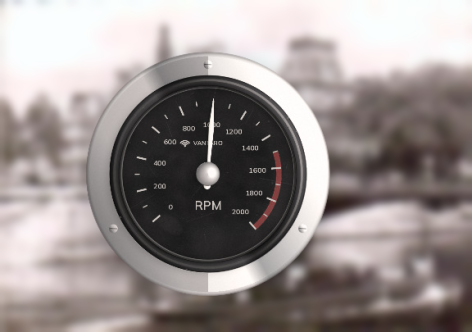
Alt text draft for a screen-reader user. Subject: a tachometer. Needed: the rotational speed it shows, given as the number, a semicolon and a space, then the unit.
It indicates 1000; rpm
